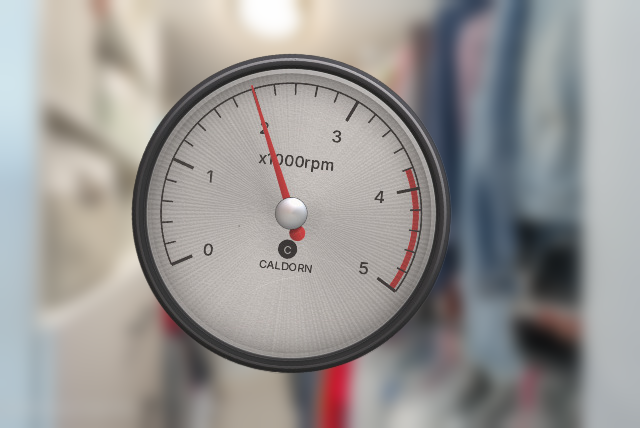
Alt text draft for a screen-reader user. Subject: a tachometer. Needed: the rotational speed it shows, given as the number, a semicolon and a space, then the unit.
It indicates 2000; rpm
